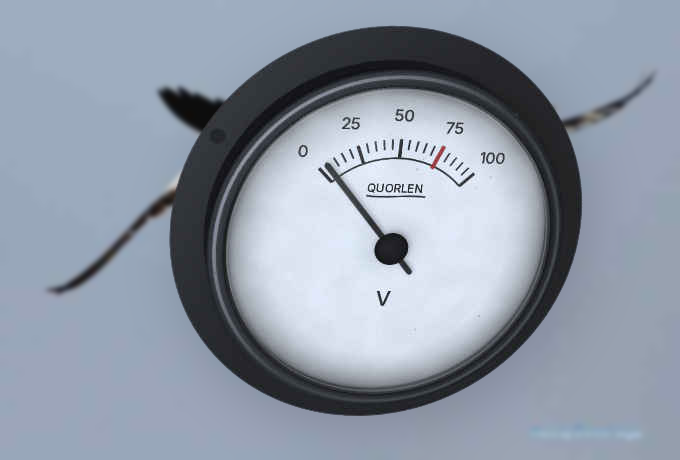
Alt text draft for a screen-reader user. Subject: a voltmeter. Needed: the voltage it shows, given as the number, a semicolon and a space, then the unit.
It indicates 5; V
